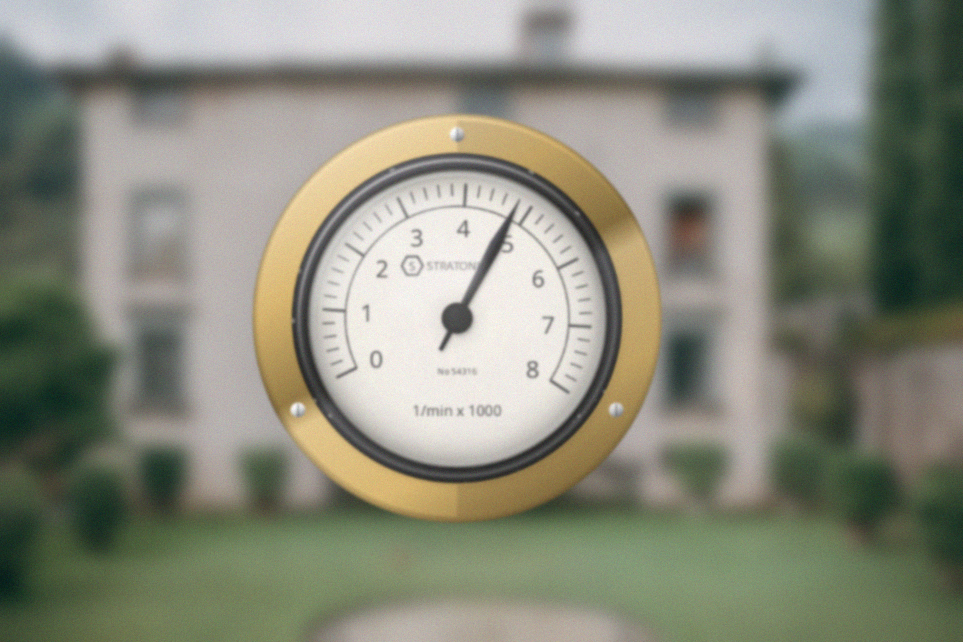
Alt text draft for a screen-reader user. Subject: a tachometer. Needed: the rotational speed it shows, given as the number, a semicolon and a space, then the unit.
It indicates 4800; rpm
